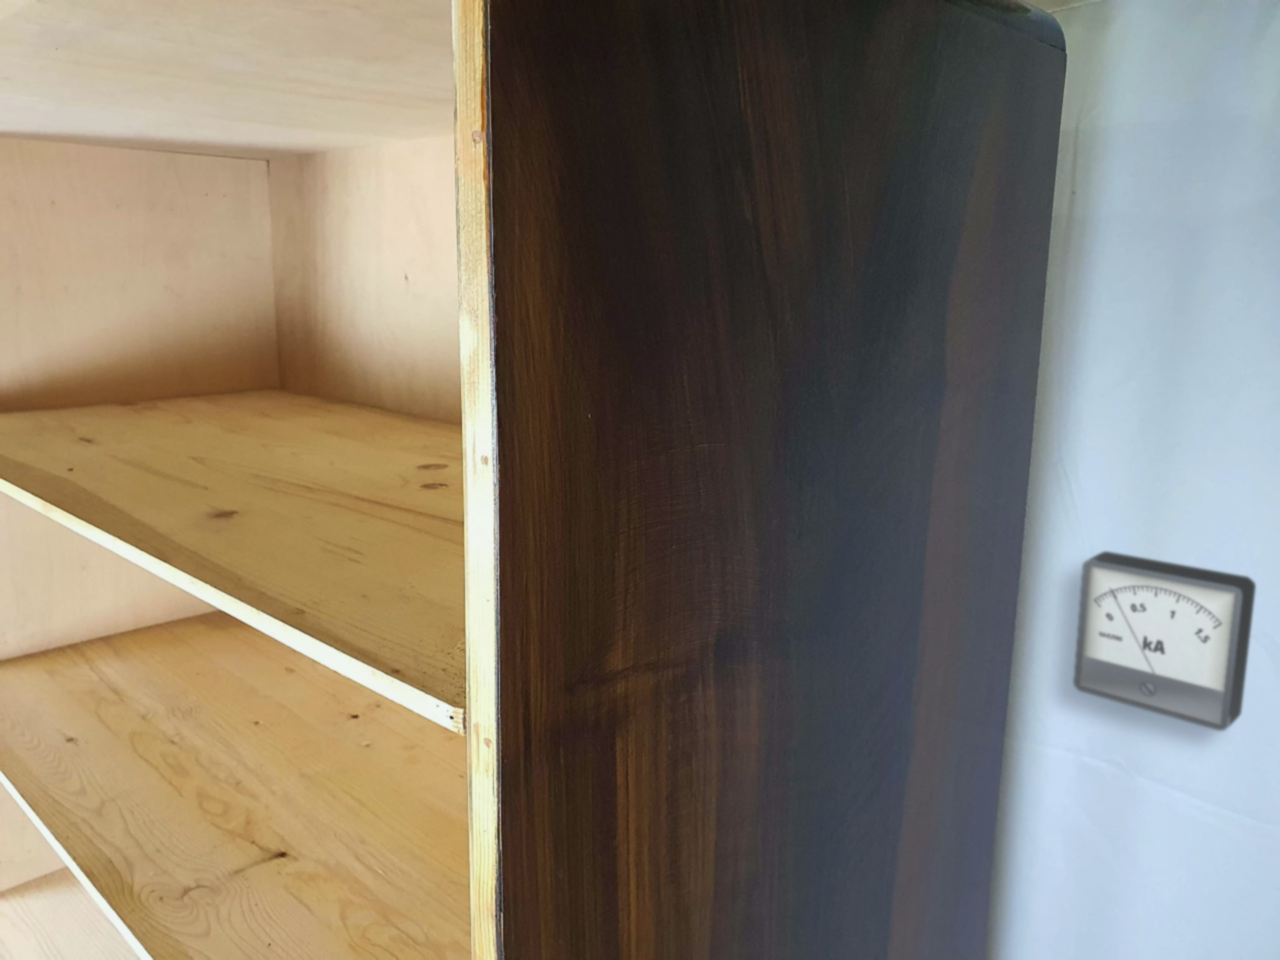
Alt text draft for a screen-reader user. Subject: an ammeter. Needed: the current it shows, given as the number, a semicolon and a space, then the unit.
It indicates 0.25; kA
